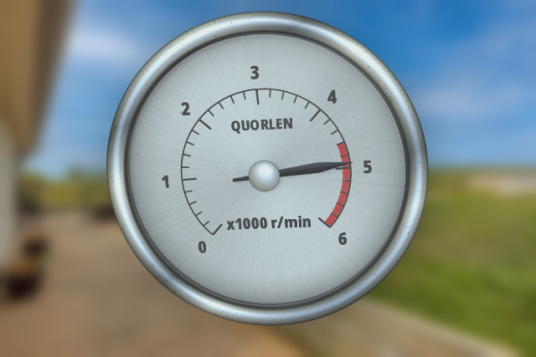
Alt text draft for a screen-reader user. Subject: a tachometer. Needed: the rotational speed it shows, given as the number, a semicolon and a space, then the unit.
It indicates 4900; rpm
